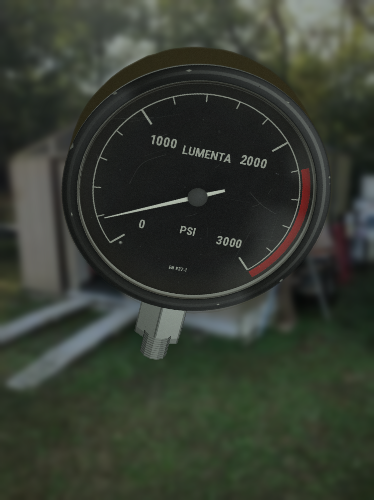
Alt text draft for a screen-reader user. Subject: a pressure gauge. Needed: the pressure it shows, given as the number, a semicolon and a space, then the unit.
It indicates 200; psi
